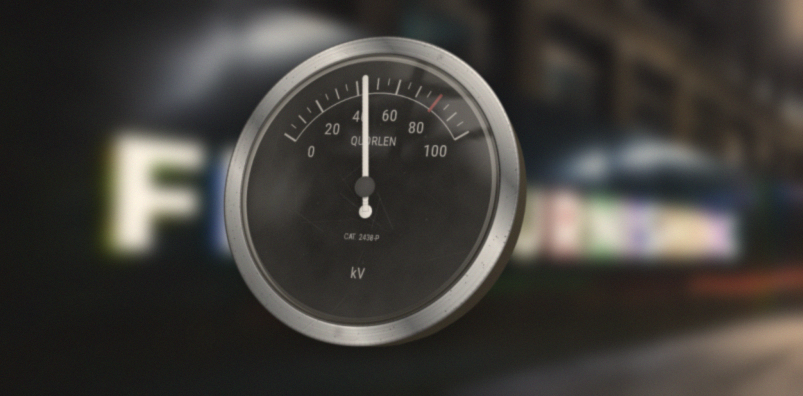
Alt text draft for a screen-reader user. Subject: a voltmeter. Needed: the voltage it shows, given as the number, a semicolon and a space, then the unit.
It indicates 45; kV
